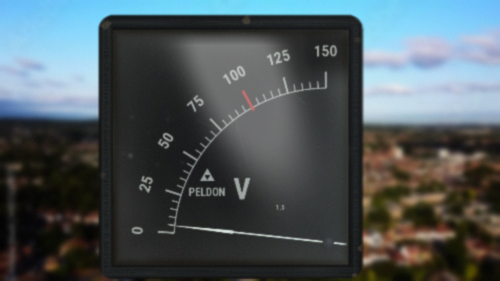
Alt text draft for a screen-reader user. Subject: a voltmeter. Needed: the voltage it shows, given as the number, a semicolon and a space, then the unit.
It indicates 5; V
